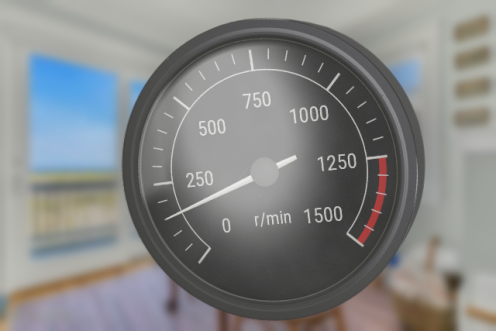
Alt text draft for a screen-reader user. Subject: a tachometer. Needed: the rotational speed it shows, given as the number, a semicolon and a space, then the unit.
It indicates 150; rpm
